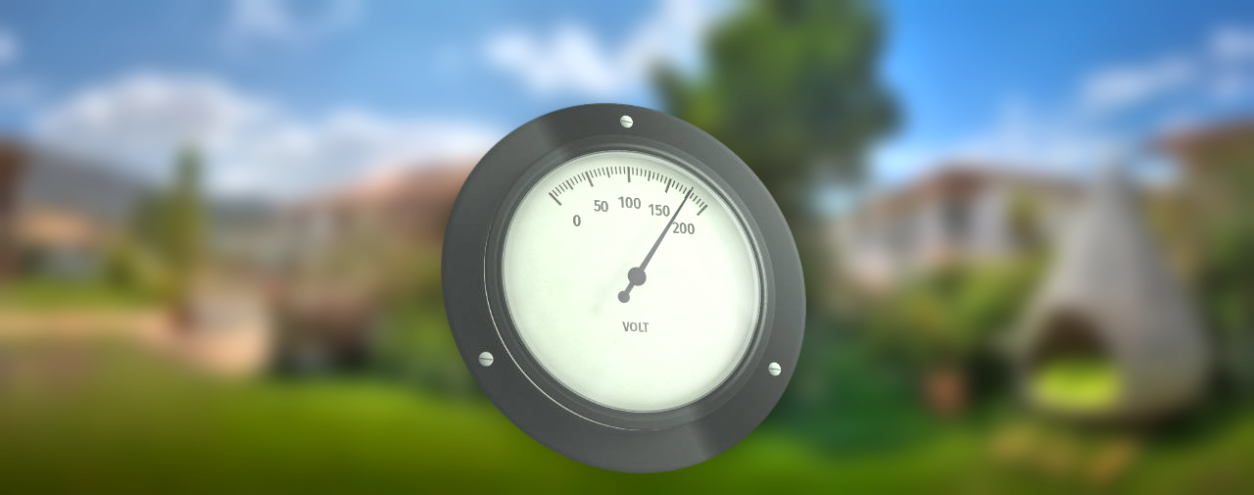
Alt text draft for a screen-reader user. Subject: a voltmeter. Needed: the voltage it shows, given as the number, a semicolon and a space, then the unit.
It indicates 175; V
